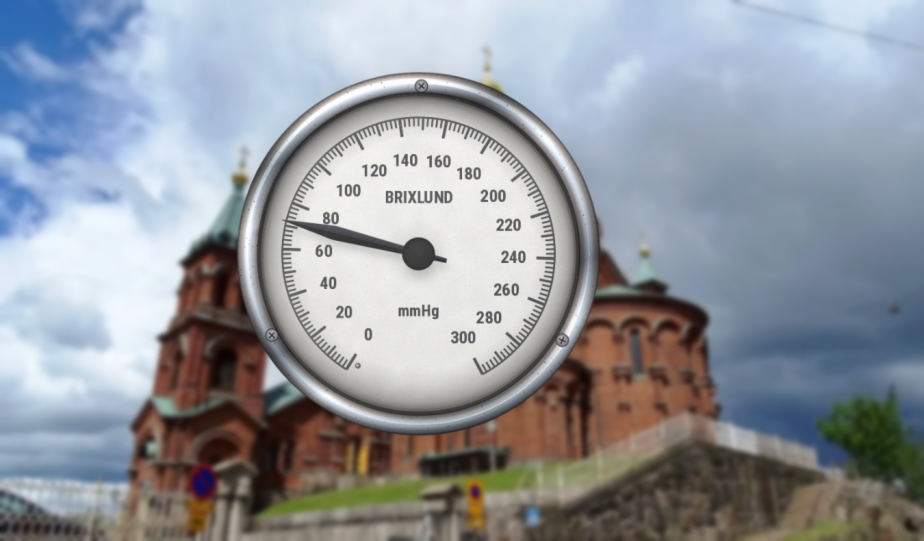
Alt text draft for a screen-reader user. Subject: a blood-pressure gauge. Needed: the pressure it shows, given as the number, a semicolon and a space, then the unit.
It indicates 72; mmHg
